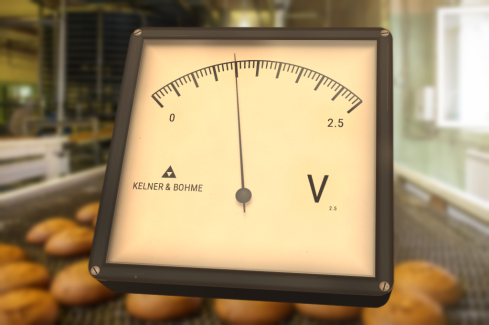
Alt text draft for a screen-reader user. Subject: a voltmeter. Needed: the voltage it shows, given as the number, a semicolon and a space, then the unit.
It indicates 1; V
